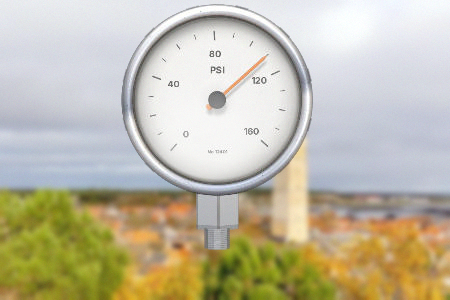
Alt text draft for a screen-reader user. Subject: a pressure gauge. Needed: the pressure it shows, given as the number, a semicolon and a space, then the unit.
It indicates 110; psi
